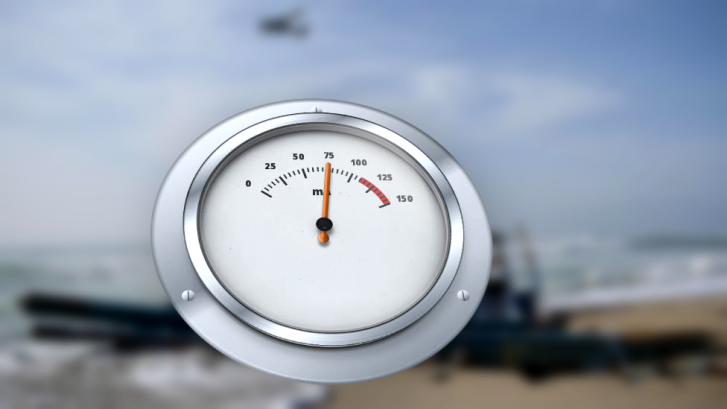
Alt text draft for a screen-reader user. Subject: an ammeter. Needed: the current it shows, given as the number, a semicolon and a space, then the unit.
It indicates 75; mA
